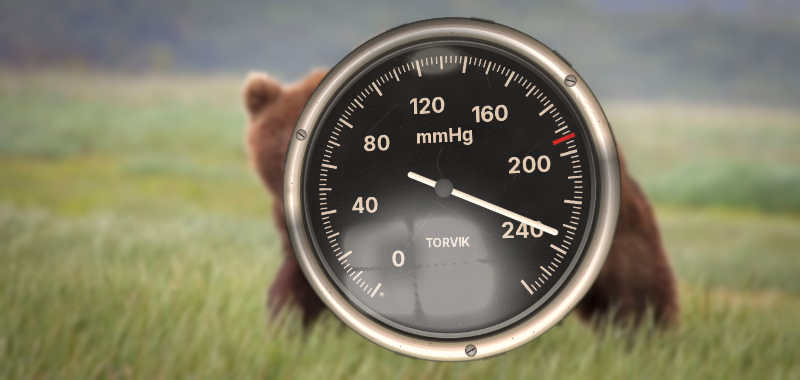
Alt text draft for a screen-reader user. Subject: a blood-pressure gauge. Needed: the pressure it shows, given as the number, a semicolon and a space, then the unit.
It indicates 234; mmHg
